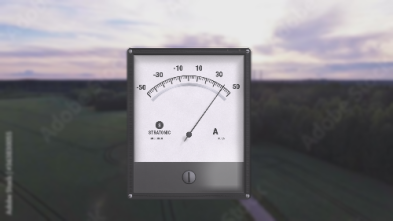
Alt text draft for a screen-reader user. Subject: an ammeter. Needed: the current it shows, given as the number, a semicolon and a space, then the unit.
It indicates 40; A
